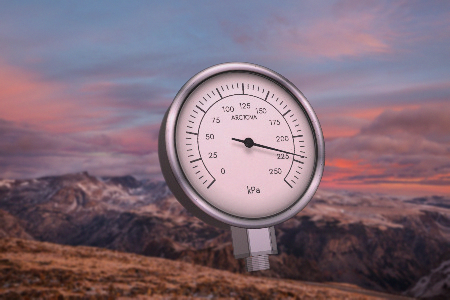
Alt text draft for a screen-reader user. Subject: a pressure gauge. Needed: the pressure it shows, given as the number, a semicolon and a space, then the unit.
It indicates 220; kPa
